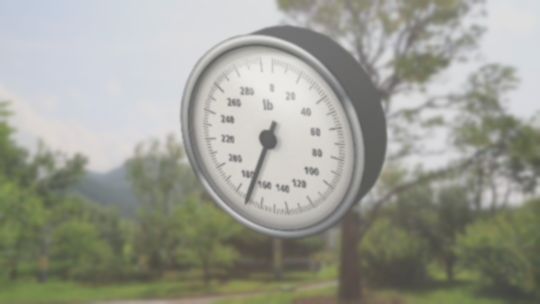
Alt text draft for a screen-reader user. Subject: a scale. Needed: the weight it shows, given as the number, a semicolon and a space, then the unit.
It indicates 170; lb
